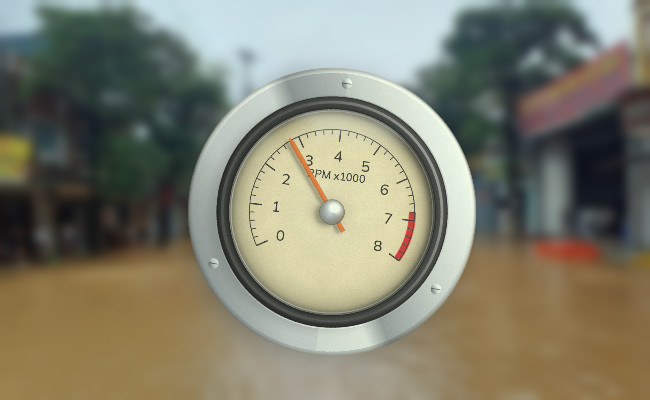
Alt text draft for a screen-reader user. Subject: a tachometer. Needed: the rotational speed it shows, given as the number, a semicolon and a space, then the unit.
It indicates 2800; rpm
